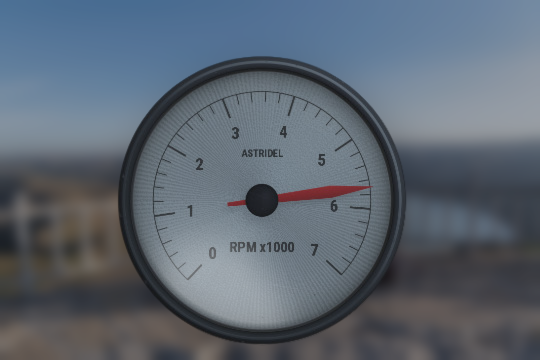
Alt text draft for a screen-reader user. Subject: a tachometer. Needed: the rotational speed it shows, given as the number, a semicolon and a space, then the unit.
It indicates 5700; rpm
